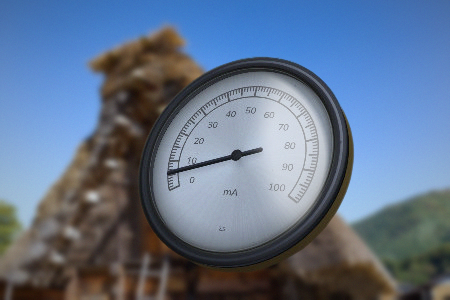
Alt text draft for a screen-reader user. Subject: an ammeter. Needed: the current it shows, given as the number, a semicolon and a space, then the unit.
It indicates 5; mA
